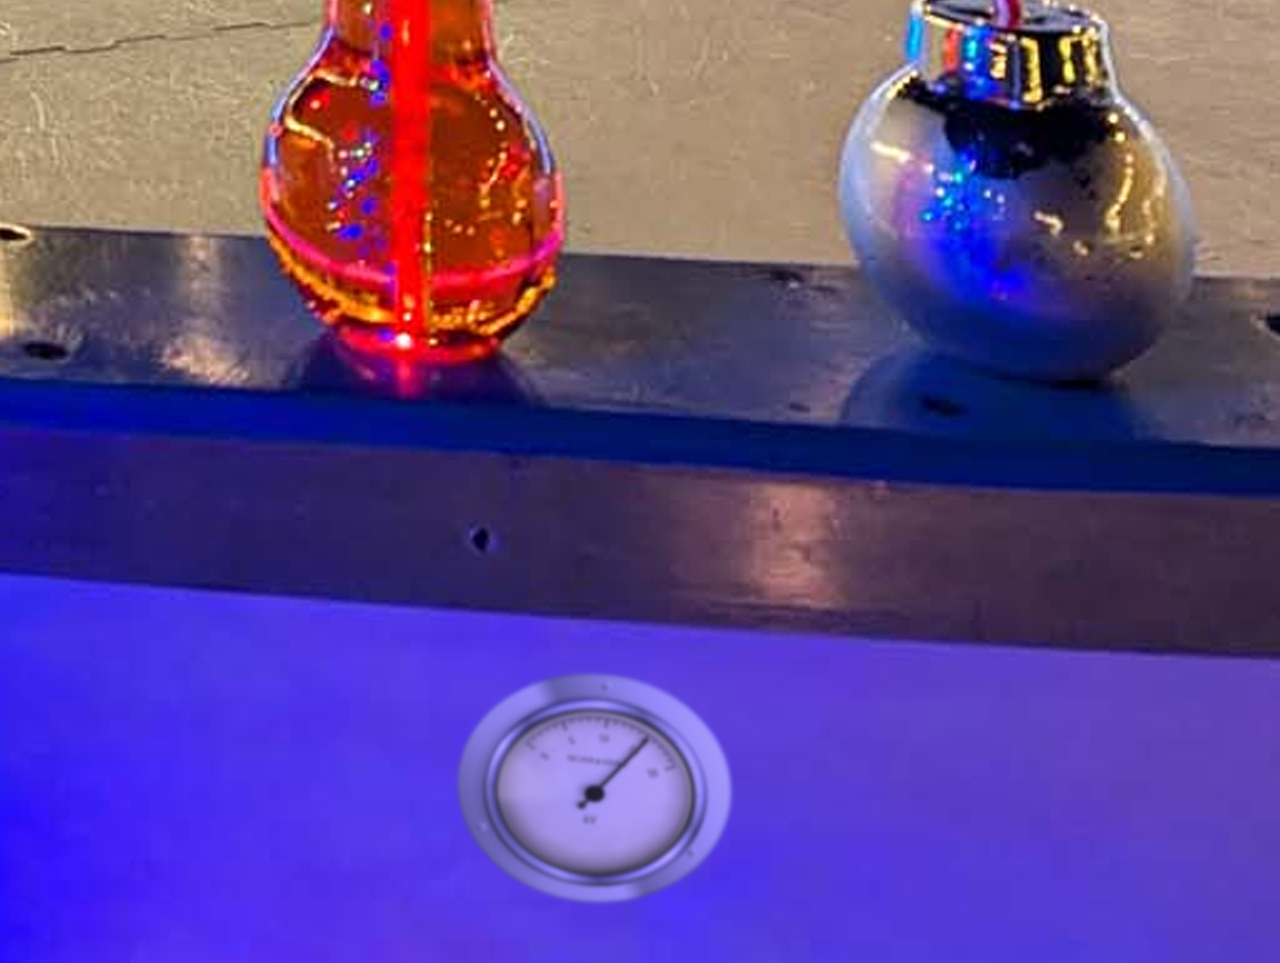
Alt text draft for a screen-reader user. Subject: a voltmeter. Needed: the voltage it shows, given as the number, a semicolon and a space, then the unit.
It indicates 15; kV
